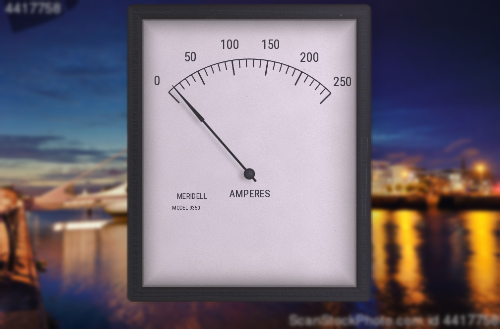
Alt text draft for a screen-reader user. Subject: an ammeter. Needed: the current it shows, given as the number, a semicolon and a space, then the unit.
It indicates 10; A
